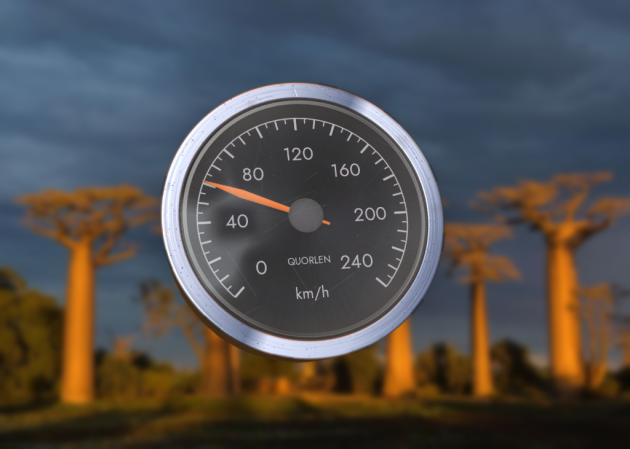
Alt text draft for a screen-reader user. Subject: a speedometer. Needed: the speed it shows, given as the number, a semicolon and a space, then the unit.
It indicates 60; km/h
